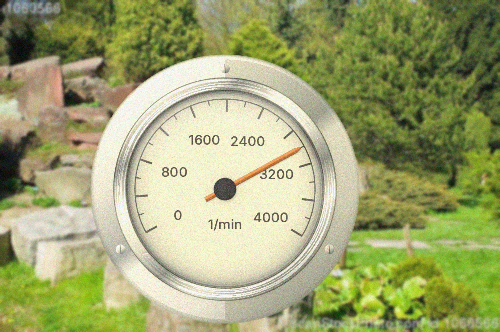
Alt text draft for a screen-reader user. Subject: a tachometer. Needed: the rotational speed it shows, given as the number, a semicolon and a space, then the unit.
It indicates 3000; rpm
